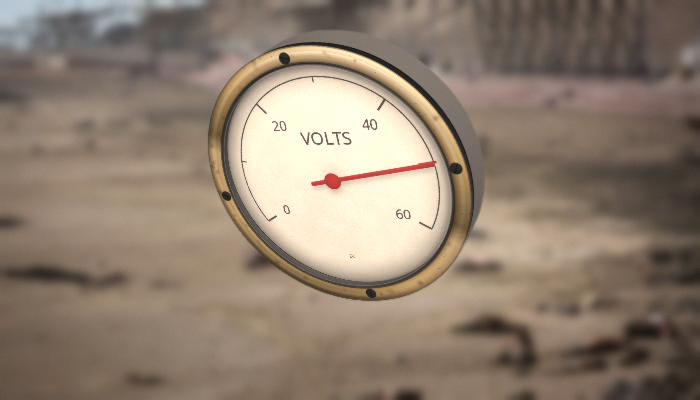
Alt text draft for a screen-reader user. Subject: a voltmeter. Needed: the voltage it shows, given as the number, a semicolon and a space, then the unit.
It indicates 50; V
